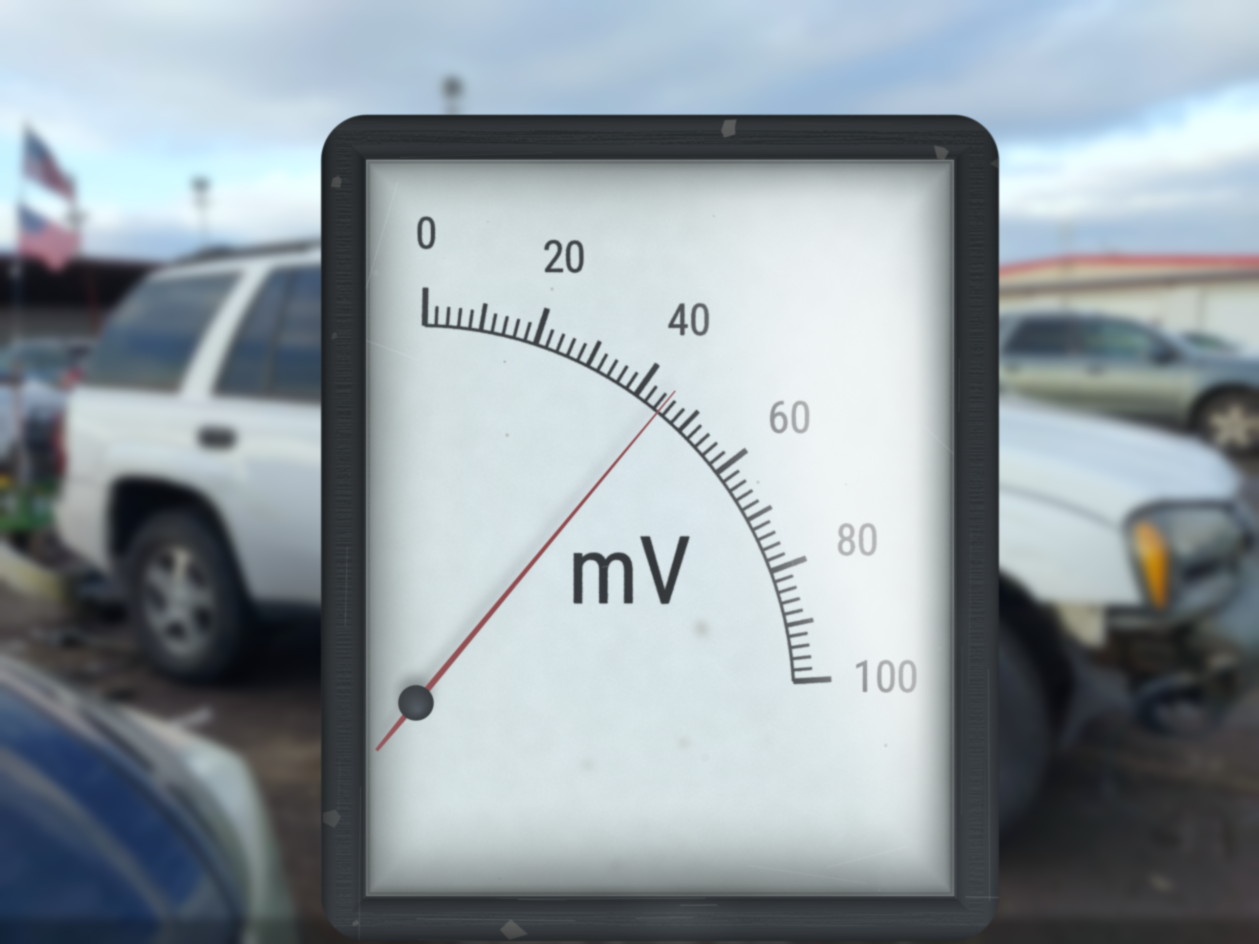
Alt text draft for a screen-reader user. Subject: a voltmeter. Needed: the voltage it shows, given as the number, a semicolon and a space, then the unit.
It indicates 45; mV
